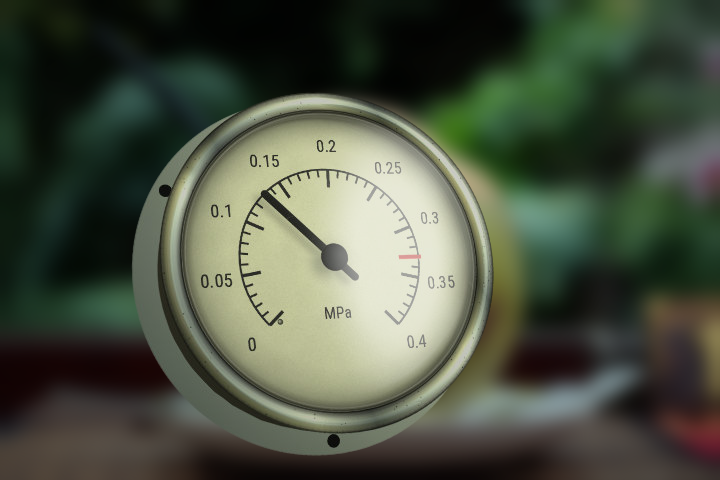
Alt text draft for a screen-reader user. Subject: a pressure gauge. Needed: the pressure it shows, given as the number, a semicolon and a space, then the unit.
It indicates 0.13; MPa
